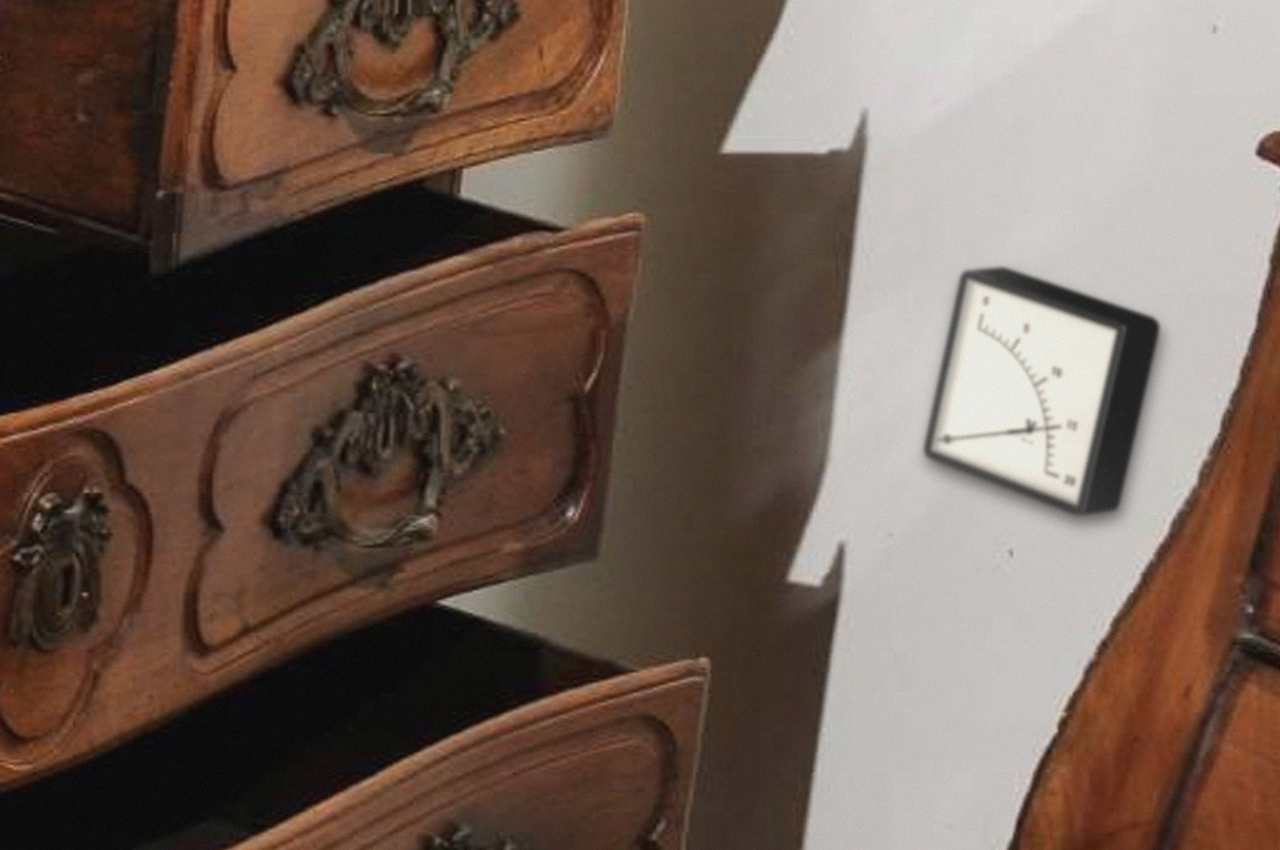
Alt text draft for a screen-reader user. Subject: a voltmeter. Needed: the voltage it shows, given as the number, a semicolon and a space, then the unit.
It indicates 15; V
